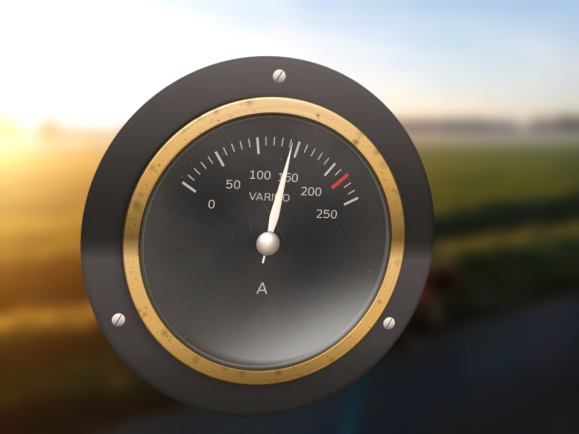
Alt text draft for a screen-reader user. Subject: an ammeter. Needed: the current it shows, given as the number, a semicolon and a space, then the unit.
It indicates 140; A
